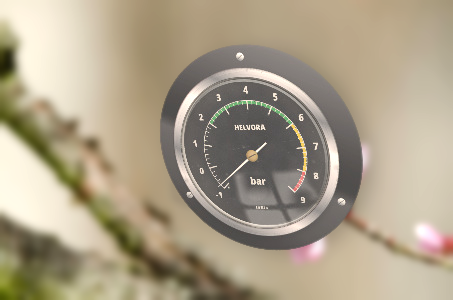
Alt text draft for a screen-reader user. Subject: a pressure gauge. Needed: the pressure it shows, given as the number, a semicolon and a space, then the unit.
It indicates -0.8; bar
